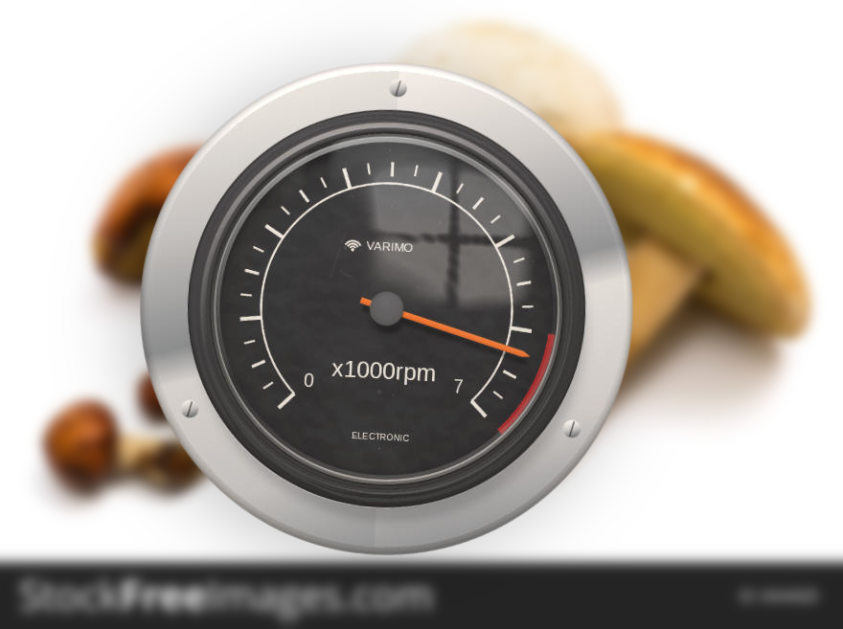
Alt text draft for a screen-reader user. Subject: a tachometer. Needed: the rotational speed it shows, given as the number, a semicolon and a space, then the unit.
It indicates 6250; rpm
